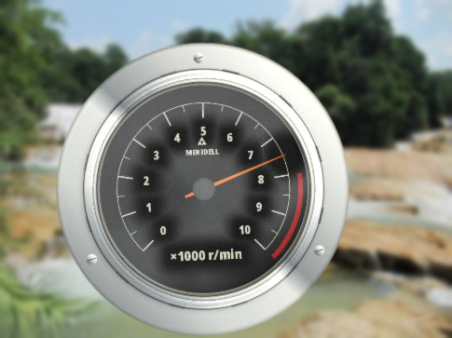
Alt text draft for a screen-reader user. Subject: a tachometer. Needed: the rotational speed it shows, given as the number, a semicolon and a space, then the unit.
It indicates 7500; rpm
